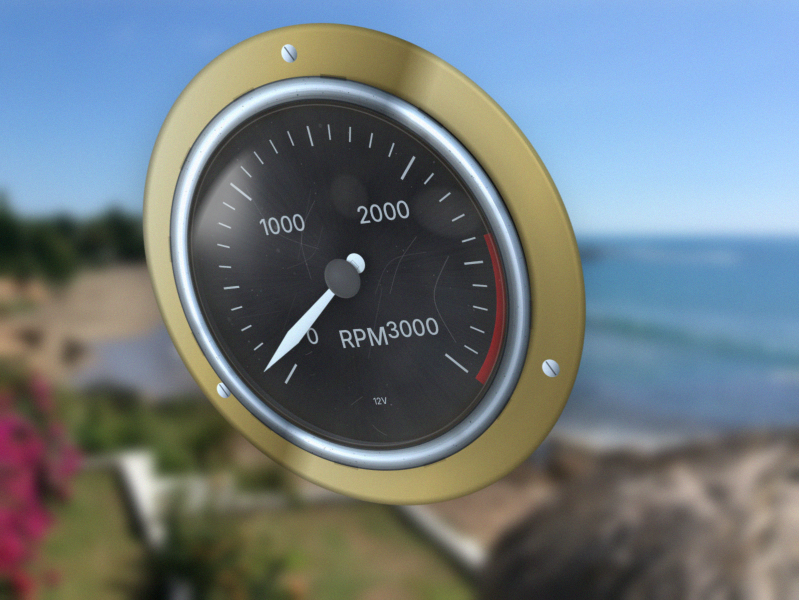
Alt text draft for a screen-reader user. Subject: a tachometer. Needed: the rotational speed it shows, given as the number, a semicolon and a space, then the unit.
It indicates 100; rpm
